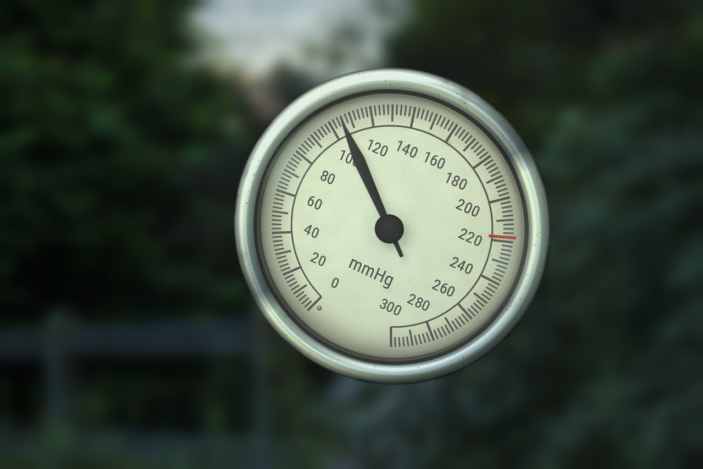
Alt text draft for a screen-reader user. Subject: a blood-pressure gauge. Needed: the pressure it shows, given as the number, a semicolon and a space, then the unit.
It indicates 106; mmHg
